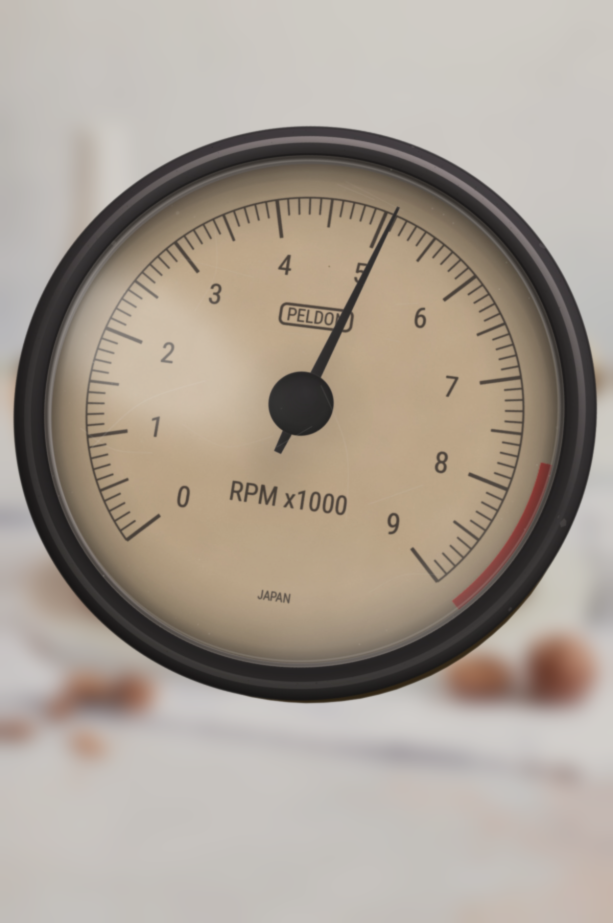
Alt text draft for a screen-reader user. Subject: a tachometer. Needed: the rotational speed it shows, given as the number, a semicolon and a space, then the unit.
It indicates 5100; rpm
